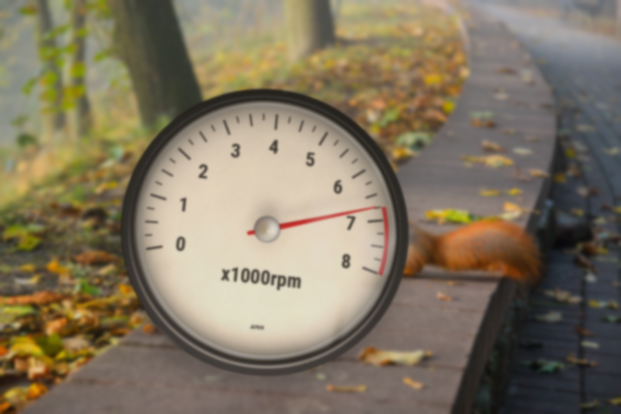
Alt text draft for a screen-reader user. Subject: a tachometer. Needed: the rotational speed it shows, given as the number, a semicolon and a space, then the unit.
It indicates 6750; rpm
